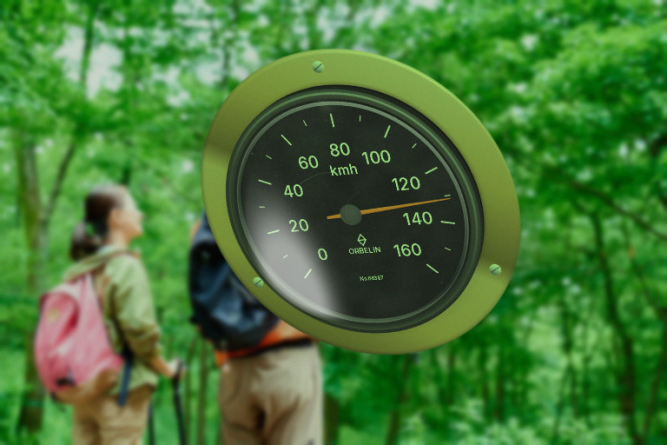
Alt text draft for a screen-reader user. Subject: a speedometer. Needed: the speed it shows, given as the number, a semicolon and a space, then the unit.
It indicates 130; km/h
